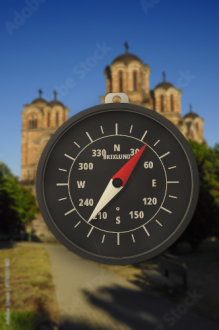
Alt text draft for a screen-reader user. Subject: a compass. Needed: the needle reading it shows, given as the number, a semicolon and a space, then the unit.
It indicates 37.5; °
